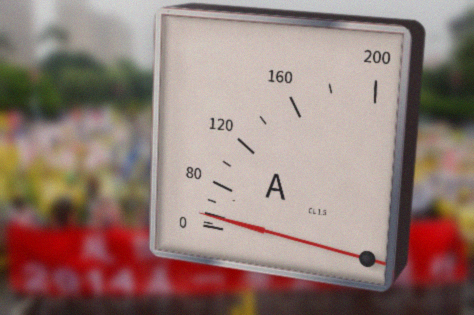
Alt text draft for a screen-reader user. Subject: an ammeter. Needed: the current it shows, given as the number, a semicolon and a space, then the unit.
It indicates 40; A
